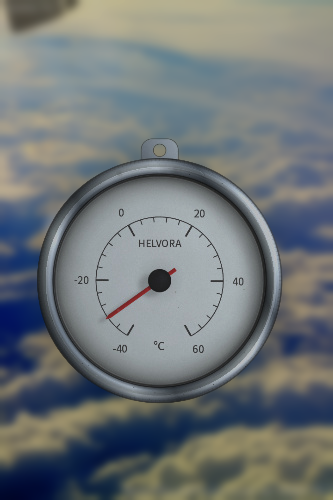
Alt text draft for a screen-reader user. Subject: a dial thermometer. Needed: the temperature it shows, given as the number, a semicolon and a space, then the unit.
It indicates -32; °C
